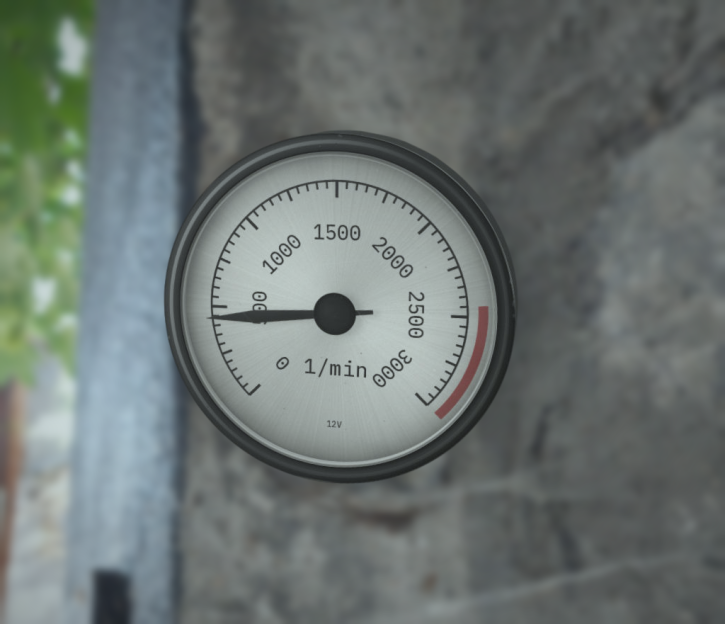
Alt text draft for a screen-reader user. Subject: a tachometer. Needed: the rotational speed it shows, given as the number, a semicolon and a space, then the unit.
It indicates 450; rpm
